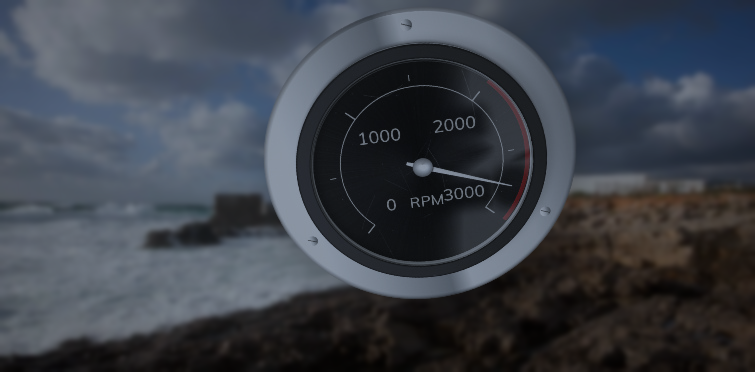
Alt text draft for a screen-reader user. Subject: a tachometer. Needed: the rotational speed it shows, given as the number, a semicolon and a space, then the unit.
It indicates 2750; rpm
